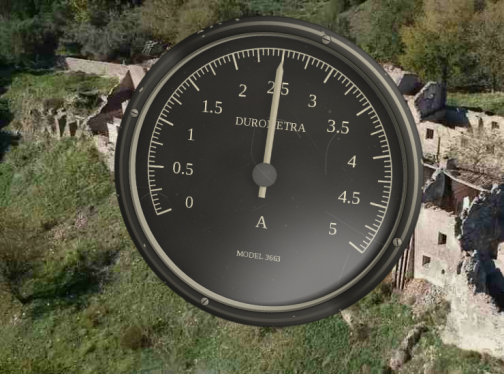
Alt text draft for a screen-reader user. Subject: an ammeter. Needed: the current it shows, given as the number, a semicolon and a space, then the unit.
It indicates 2.5; A
